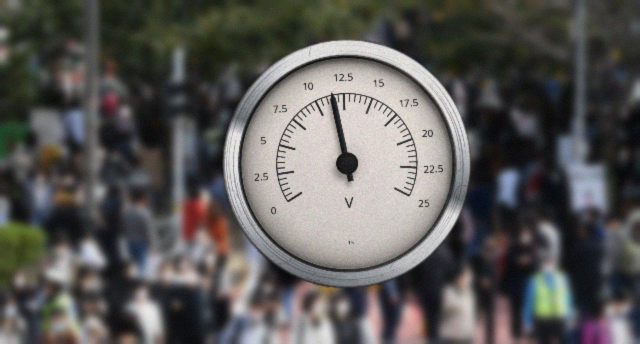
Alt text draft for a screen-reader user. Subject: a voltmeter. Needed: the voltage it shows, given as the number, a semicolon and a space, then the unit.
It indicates 11.5; V
